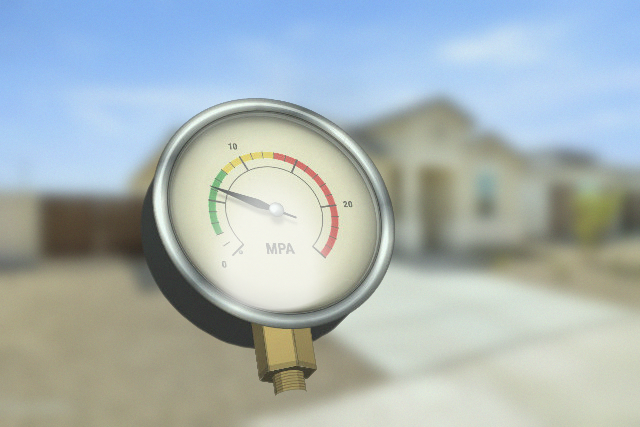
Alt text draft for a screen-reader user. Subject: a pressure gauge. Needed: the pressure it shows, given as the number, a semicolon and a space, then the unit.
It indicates 6; MPa
